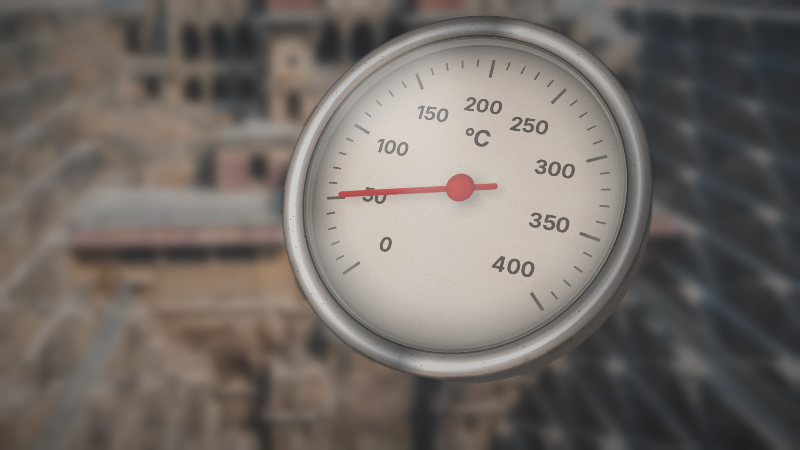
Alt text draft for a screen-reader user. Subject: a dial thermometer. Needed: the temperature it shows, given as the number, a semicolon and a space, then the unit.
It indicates 50; °C
